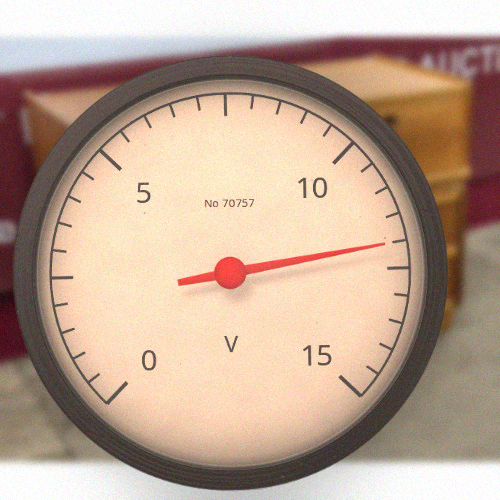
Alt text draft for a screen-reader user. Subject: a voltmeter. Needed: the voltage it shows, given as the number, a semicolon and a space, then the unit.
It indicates 12; V
